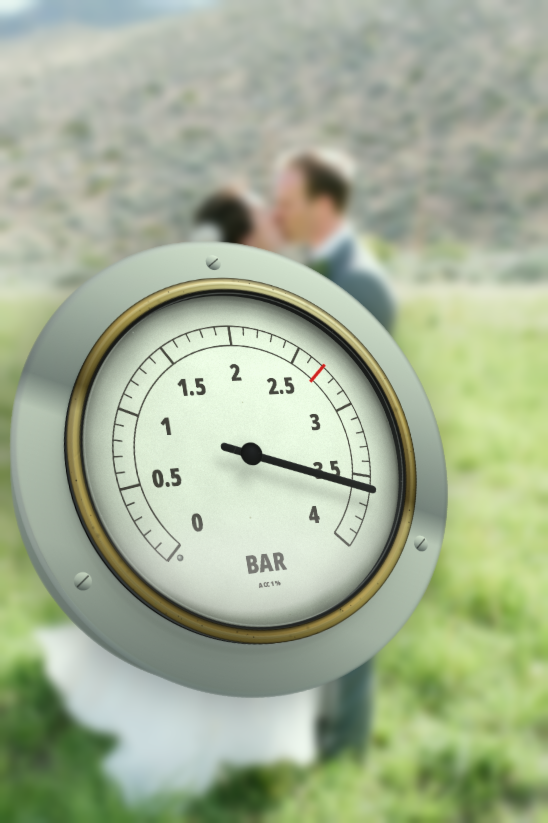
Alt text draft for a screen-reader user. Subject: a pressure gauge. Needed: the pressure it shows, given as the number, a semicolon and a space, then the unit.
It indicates 3.6; bar
